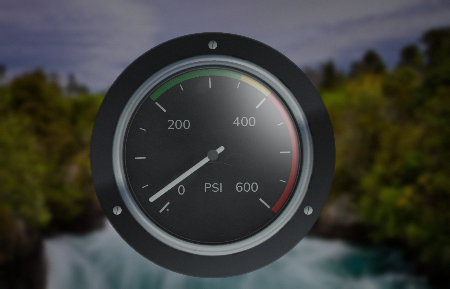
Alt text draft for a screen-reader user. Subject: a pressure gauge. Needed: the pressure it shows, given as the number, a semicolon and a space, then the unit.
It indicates 25; psi
